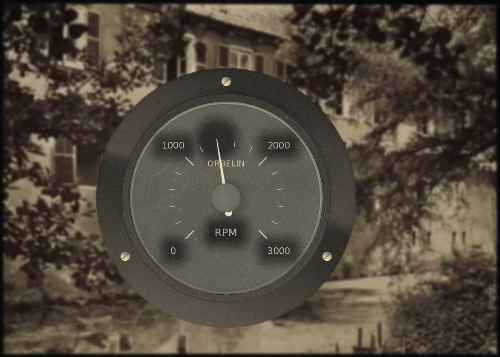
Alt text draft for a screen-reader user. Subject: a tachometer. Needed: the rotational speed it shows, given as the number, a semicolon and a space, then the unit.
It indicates 1400; rpm
